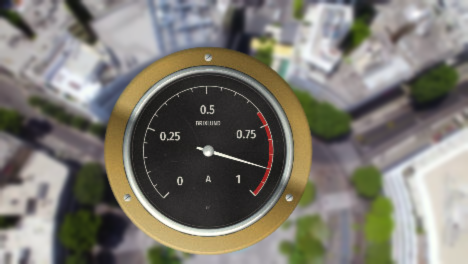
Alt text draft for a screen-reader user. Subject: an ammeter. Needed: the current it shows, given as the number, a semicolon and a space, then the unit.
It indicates 0.9; A
